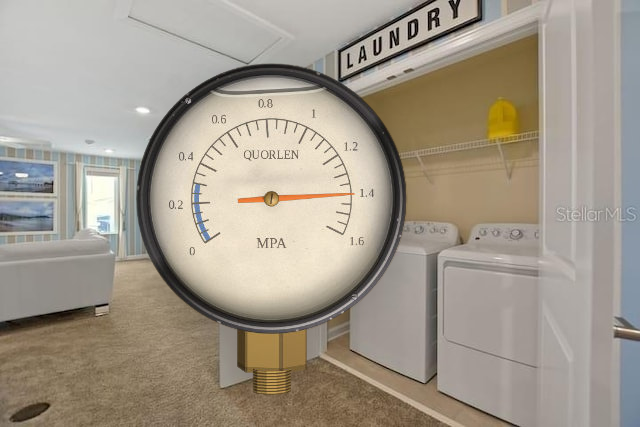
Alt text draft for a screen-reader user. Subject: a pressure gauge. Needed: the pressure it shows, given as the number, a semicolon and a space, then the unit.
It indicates 1.4; MPa
